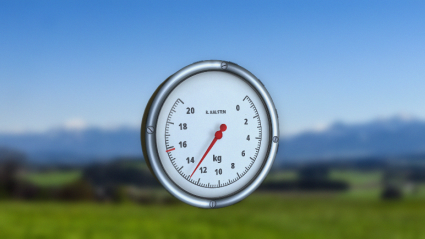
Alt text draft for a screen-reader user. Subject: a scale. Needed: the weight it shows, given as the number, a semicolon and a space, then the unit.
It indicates 13; kg
